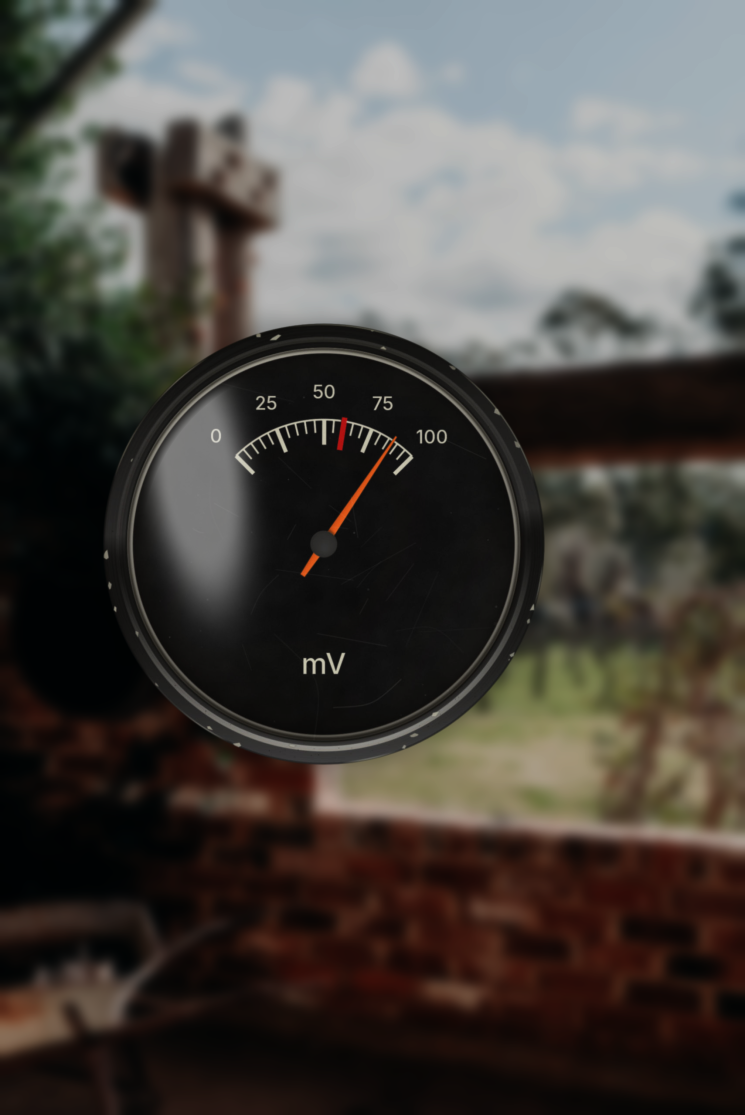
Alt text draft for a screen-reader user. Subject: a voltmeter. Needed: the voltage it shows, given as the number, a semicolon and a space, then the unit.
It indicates 87.5; mV
